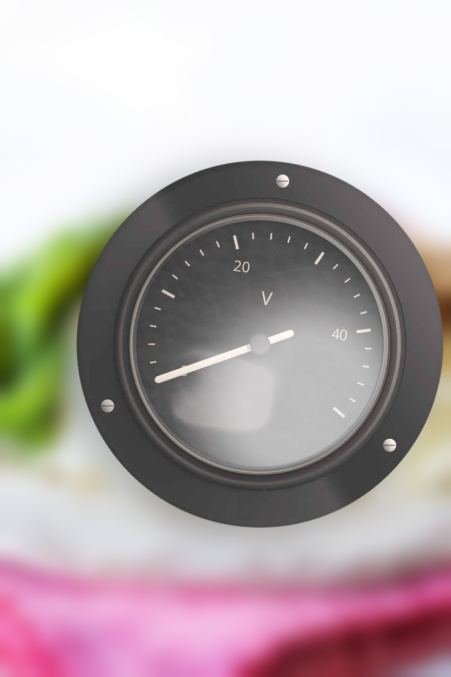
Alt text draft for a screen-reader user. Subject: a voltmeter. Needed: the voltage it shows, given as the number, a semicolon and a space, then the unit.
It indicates 0; V
